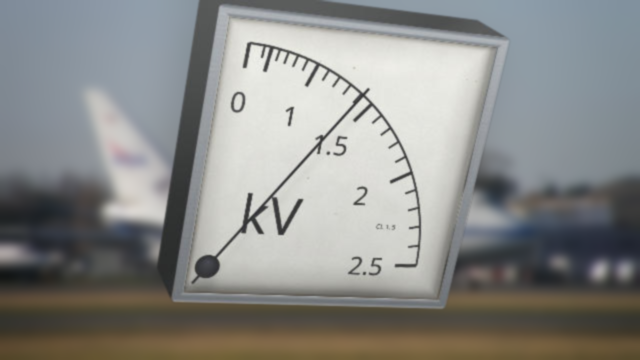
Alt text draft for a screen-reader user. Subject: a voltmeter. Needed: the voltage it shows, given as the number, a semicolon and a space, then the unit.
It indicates 1.4; kV
